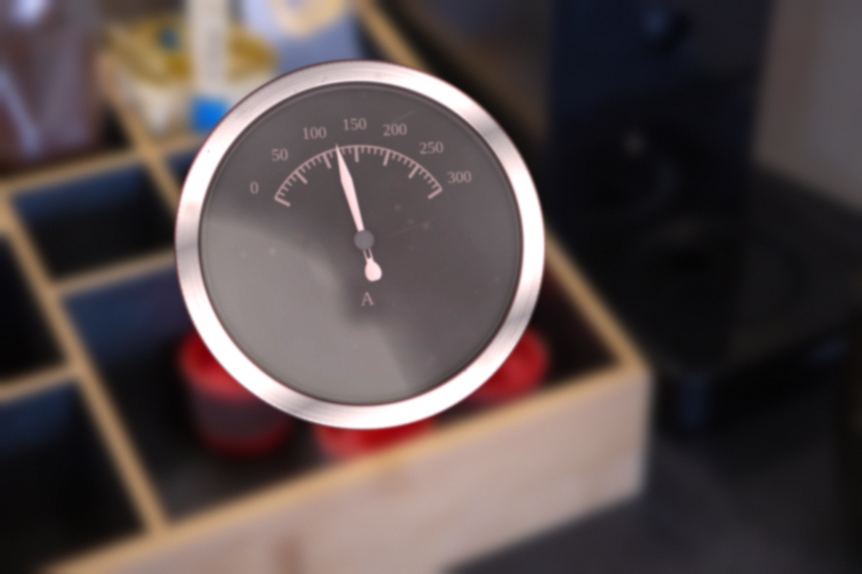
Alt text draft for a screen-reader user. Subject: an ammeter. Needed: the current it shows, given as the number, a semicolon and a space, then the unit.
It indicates 120; A
